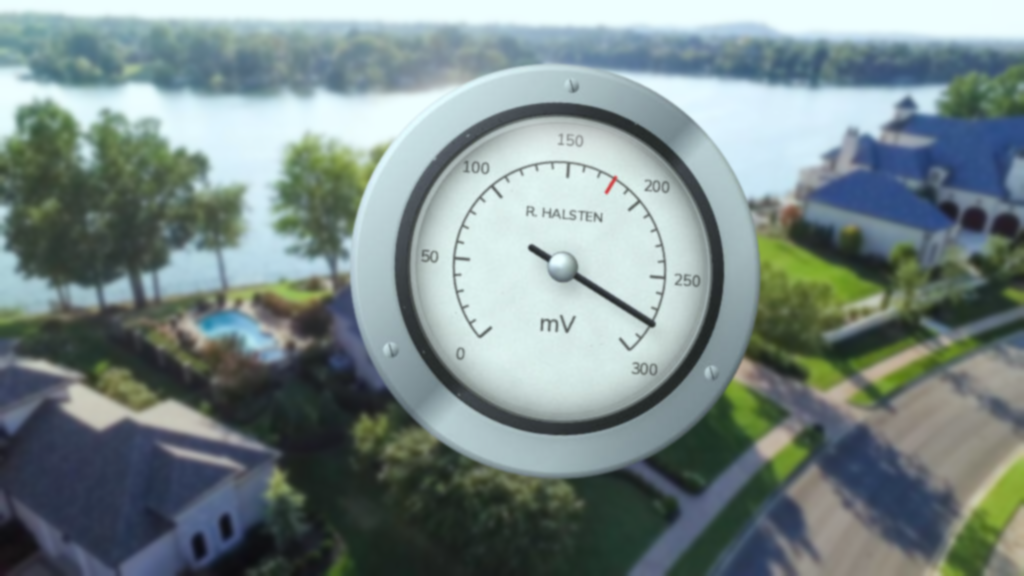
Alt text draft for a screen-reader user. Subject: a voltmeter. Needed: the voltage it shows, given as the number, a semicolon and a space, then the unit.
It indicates 280; mV
